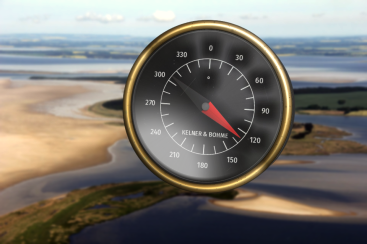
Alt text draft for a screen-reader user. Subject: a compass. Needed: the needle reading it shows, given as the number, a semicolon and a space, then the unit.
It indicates 127.5; °
